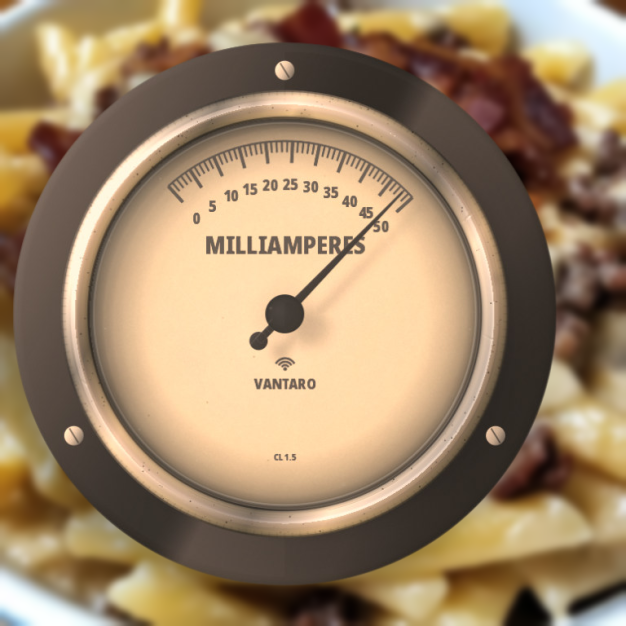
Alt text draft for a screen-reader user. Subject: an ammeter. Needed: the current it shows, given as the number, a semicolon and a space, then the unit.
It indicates 48; mA
